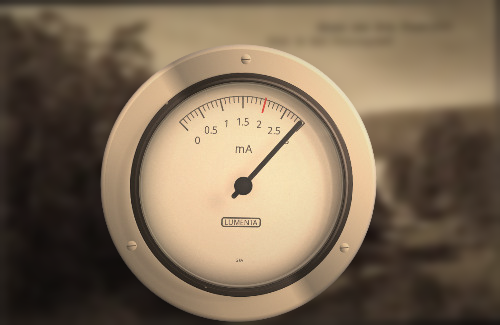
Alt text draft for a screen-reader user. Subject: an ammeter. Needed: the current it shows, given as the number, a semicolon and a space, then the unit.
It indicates 2.9; mA
